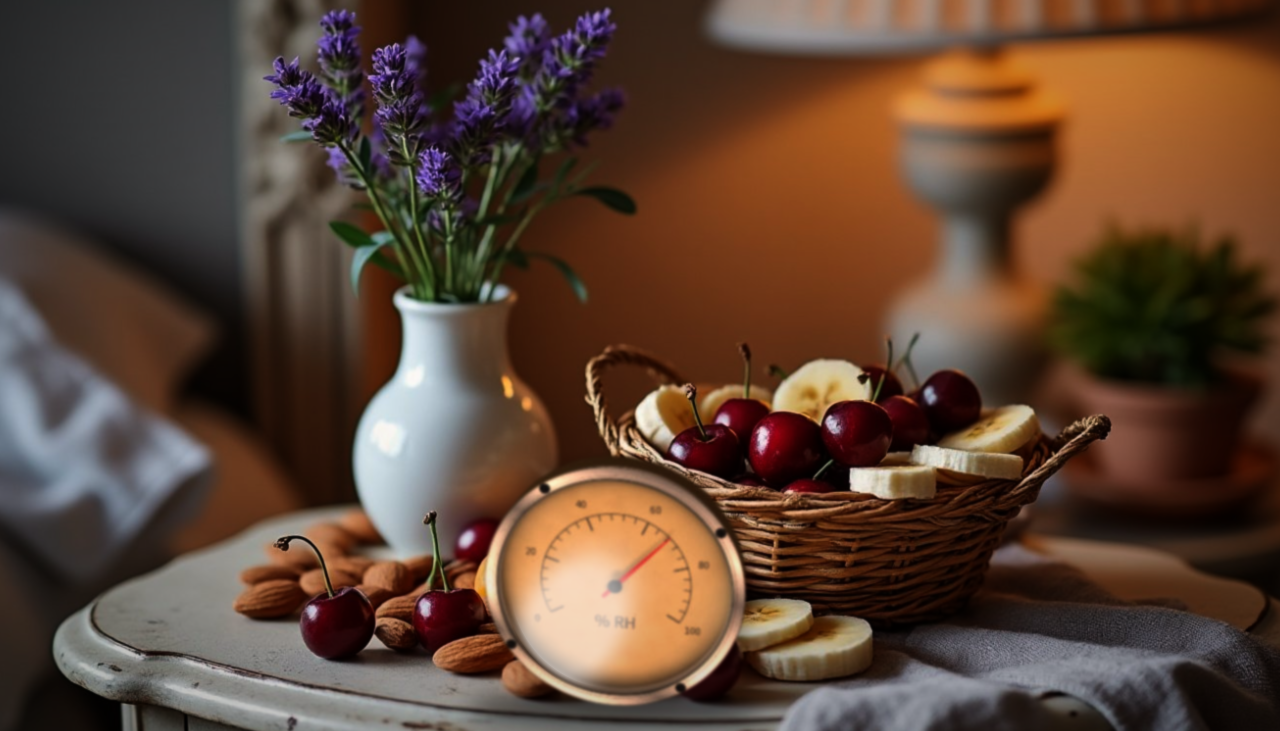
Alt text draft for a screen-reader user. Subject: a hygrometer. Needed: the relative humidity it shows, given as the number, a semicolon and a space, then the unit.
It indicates 68; %
